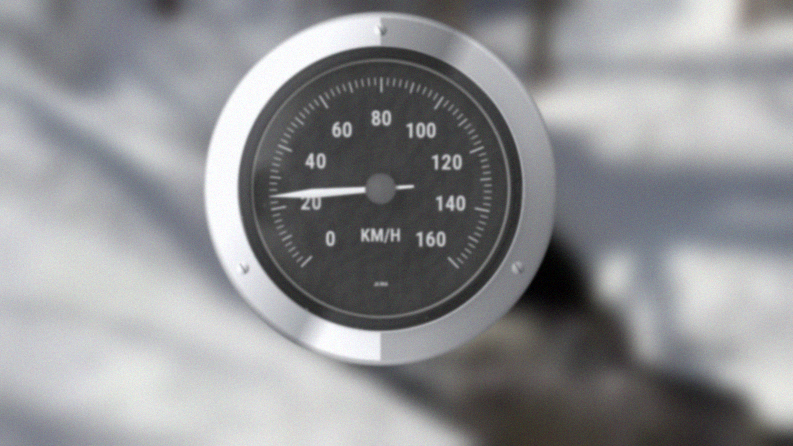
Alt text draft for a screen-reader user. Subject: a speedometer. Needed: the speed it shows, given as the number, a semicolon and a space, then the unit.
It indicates 24; km/h
